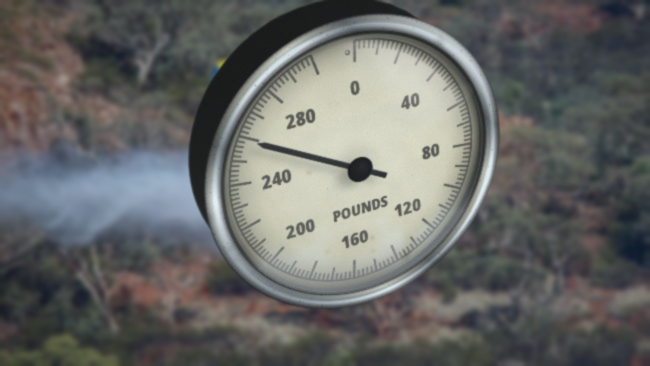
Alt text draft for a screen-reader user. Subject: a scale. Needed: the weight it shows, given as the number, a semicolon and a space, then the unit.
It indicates 260; lb
